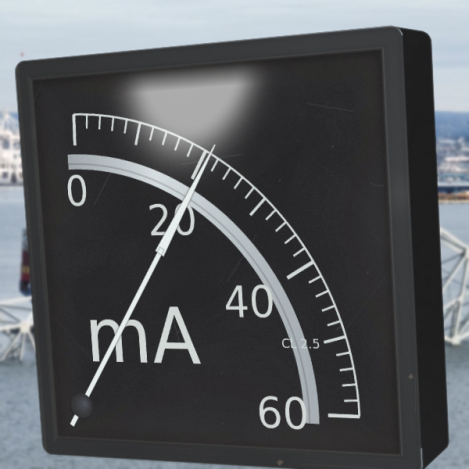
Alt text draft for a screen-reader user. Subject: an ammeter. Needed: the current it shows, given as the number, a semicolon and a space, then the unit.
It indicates 21; mA
